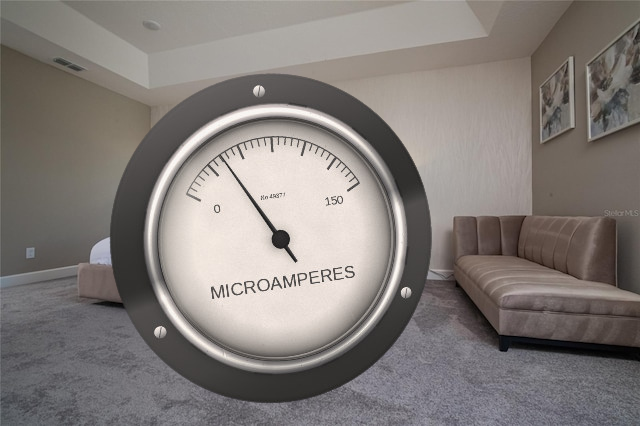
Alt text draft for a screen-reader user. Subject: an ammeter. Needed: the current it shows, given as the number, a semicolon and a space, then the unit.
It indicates 35; µA
